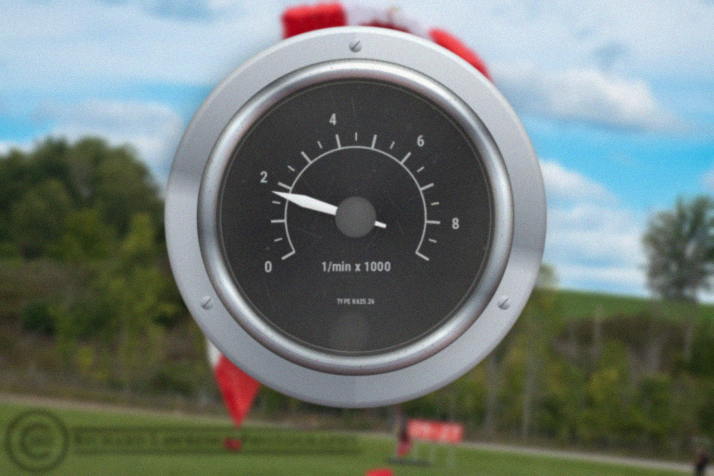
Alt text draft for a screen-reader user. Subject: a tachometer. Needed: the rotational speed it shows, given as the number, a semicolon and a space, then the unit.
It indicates 1750; rpm
